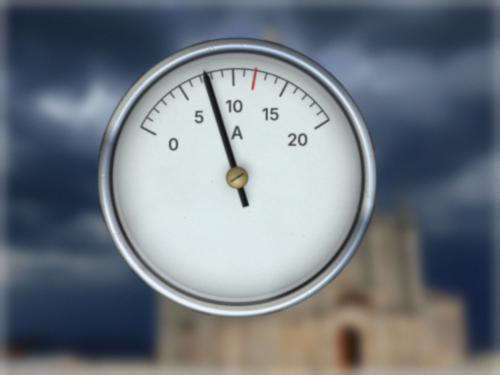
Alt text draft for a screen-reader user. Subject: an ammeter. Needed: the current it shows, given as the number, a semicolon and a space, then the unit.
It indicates 7.5; A
